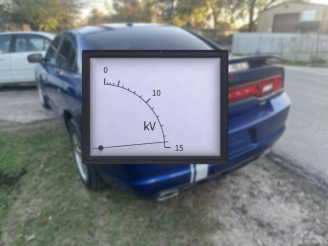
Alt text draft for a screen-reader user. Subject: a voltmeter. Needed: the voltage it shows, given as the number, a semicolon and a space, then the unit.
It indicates 14.5; kV
